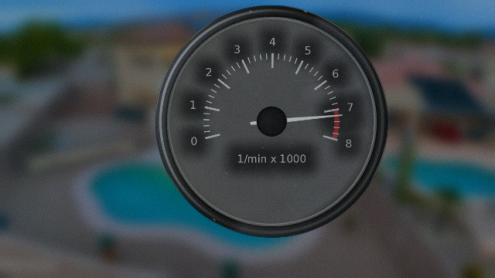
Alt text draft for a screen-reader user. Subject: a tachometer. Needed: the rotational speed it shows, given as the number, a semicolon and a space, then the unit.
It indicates 7200; rpm
